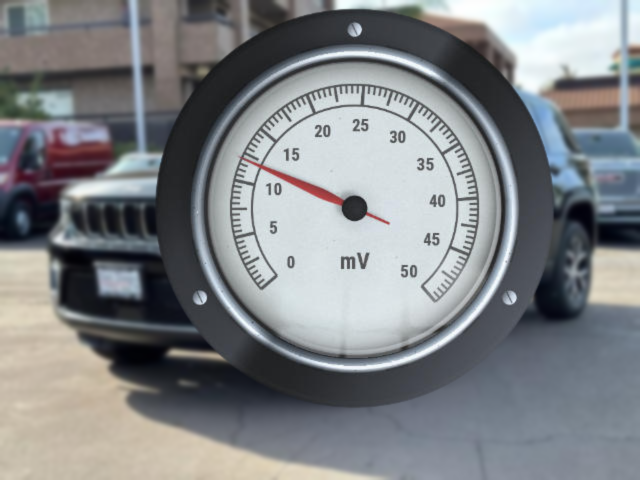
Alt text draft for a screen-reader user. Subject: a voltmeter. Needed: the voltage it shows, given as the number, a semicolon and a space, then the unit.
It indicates 12; mV
